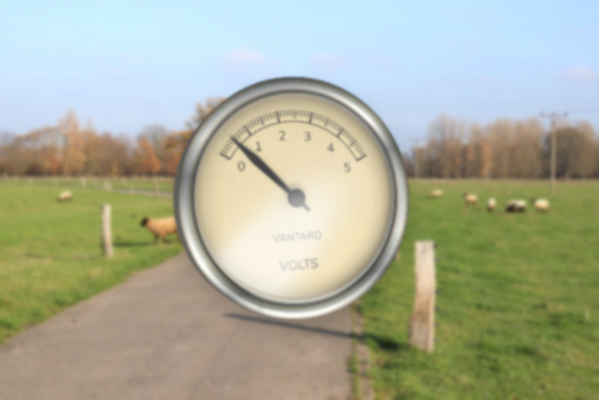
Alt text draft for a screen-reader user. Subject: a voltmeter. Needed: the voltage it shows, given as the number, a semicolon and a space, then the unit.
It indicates 0.5; V
